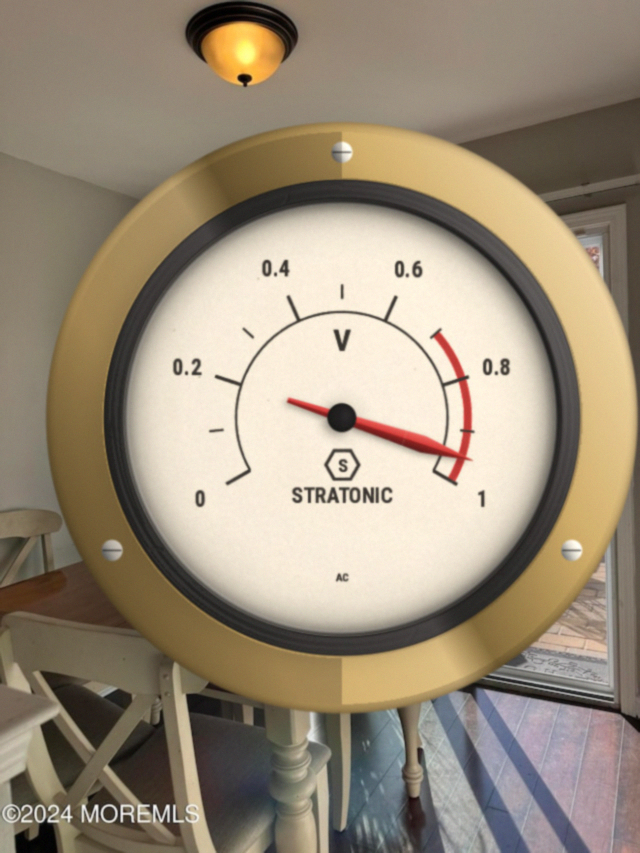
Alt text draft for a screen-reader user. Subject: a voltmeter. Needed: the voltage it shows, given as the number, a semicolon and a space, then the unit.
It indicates 0.95; V
